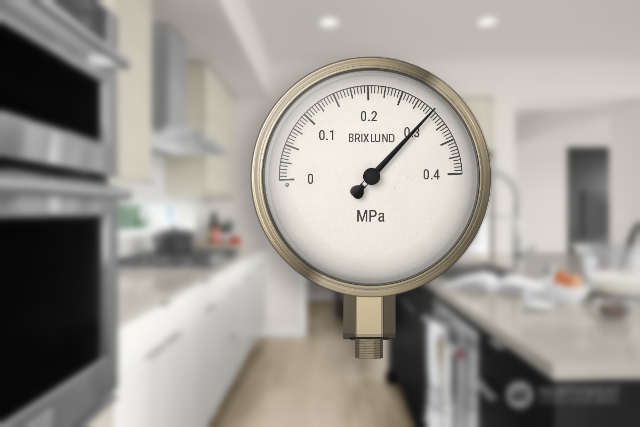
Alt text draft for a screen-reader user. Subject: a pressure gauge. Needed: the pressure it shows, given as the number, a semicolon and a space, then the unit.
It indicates 0.3; MPa
